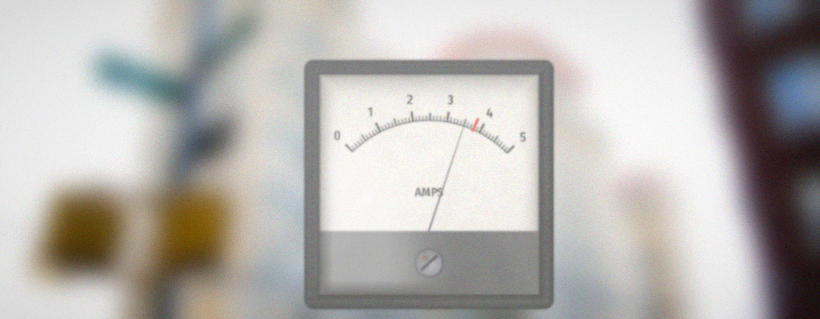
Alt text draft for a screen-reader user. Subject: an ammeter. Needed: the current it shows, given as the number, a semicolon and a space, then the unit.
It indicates 3.5; A
